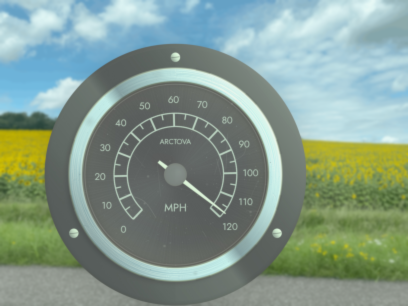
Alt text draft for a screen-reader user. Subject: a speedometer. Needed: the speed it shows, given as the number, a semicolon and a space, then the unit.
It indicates 117.5; mph
